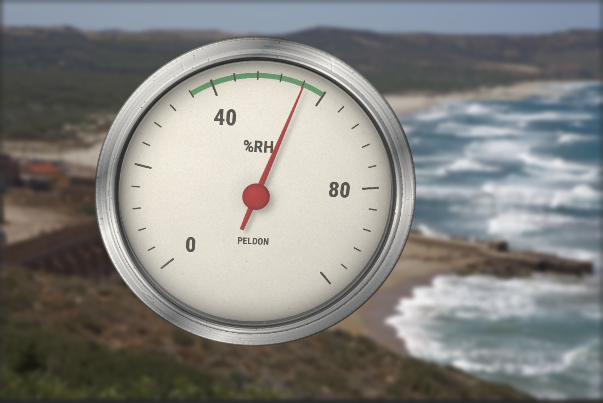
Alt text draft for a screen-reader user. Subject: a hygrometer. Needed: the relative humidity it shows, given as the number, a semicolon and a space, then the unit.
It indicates 56; %
